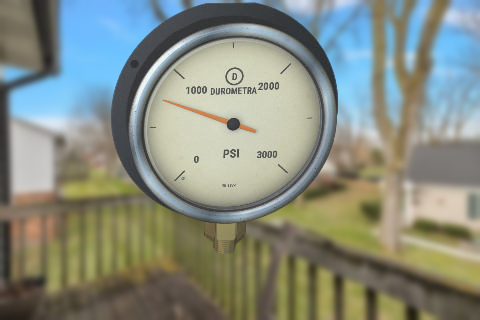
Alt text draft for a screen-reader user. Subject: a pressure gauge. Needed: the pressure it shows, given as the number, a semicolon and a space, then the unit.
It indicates 750; psi
